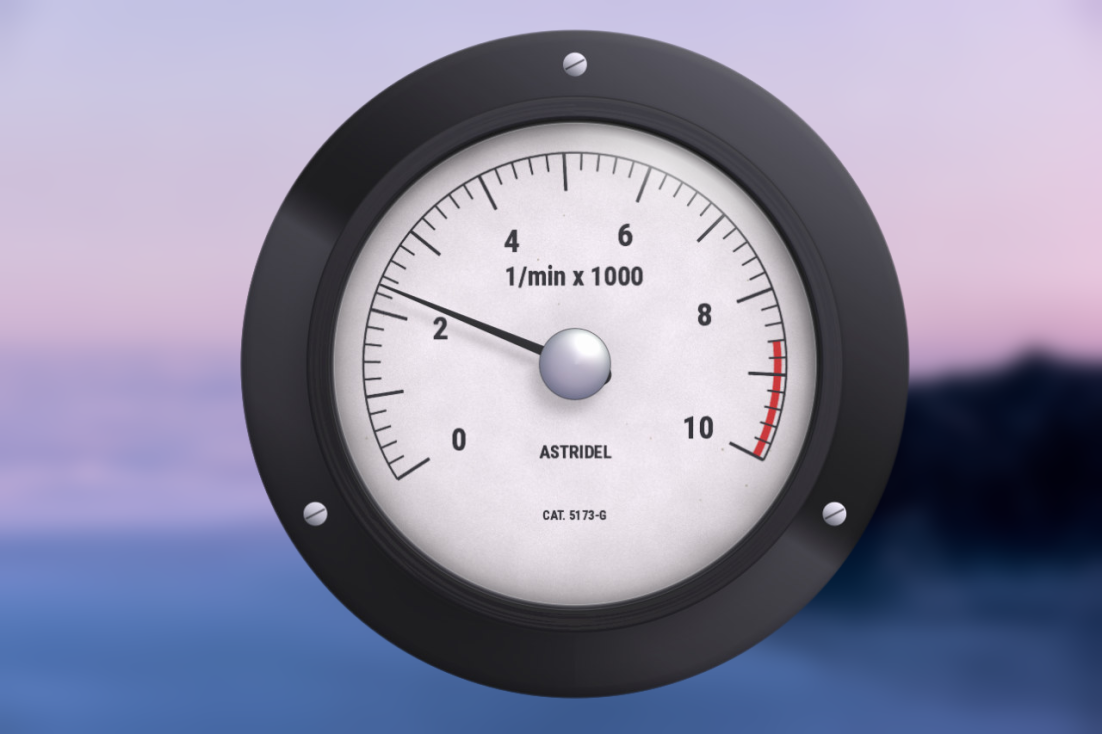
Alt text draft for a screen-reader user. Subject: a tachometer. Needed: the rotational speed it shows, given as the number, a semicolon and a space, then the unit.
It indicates 2300; rpm
